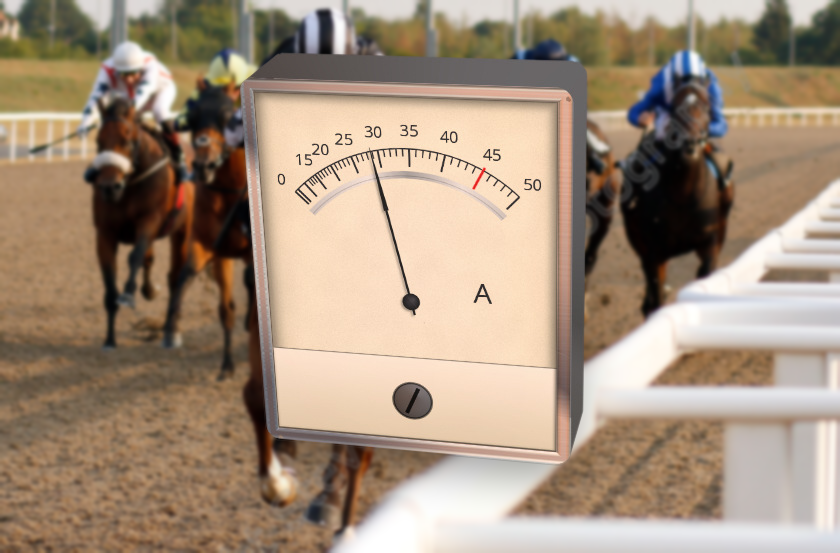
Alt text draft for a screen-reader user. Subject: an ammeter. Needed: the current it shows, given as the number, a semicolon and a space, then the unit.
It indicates 29; A
